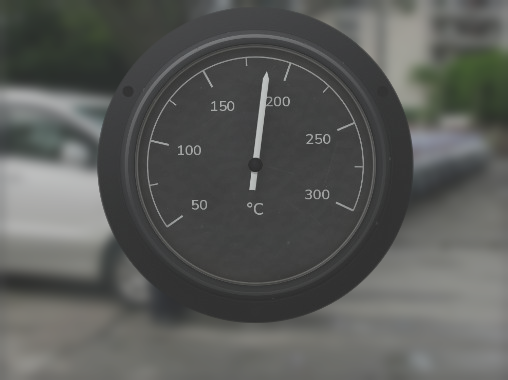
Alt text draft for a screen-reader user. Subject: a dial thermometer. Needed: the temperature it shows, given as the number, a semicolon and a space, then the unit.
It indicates 187.5; °C
